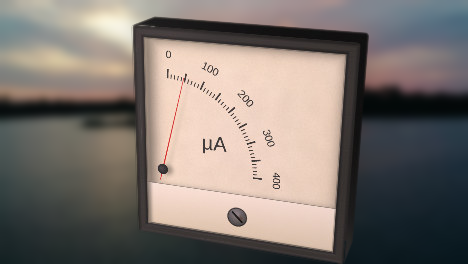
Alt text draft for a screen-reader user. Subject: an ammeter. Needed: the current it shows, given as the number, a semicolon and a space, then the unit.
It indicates 50; µA
